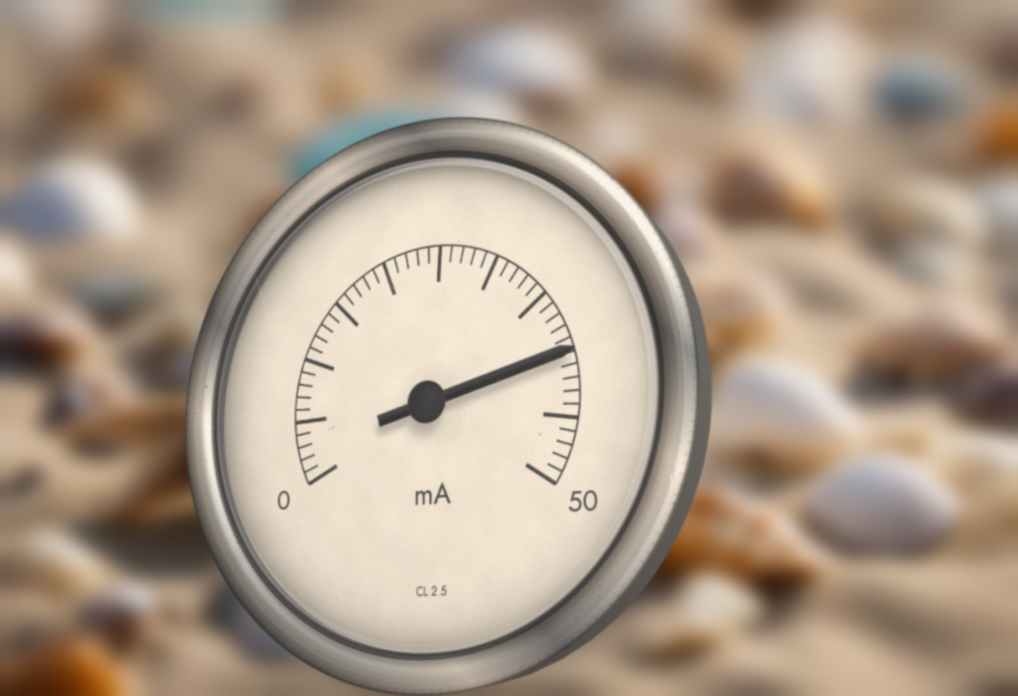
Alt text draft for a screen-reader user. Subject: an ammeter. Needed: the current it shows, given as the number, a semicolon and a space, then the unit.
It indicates 40; mA
